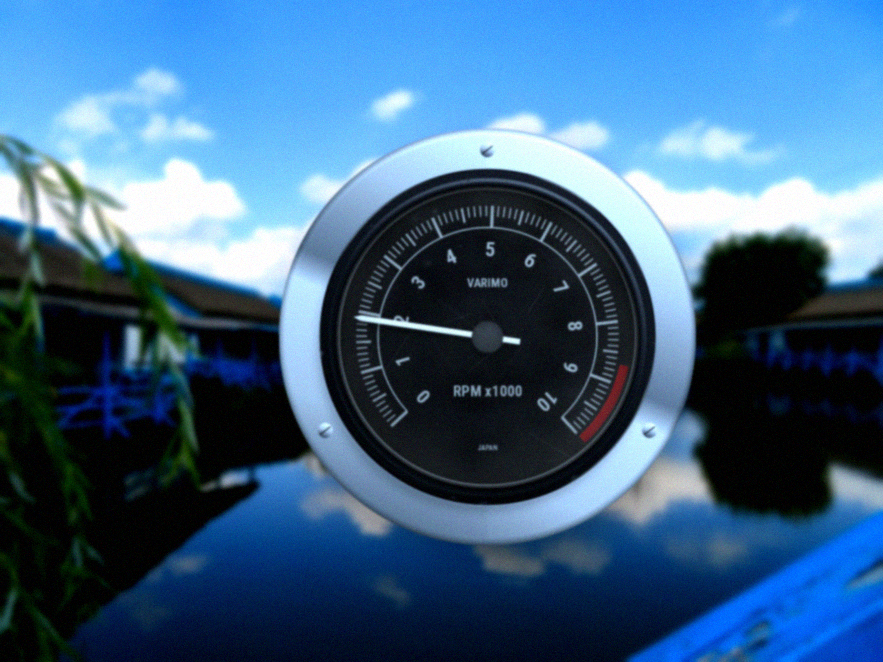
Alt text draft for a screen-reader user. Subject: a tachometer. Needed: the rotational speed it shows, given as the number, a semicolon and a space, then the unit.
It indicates 1900; rpm
